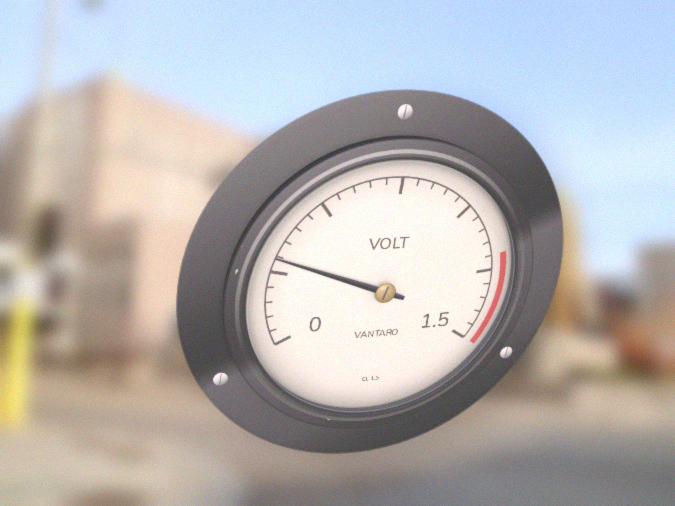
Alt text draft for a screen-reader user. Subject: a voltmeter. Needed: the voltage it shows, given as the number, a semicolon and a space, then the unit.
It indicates 0.3; V
